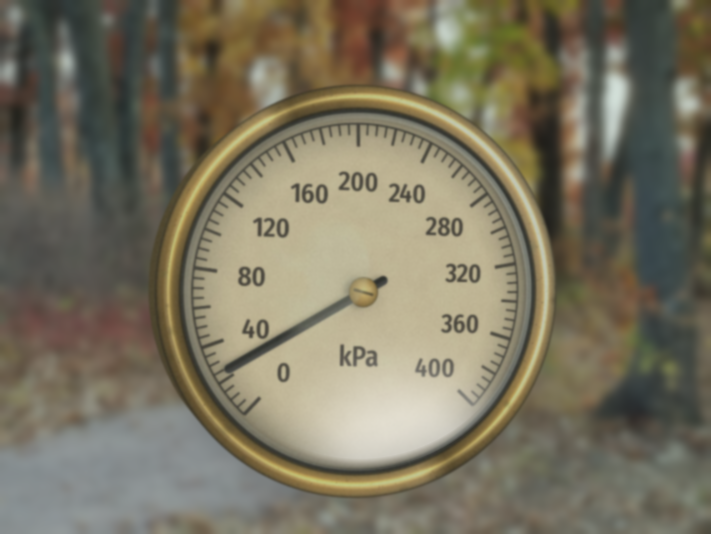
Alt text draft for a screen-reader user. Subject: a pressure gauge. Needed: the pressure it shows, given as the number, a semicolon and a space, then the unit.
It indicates 25; kPa
